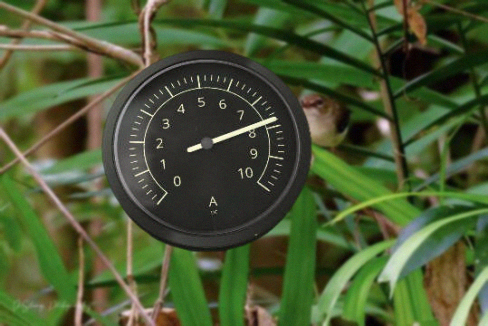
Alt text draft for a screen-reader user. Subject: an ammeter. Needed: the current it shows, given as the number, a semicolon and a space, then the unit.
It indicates 7.8; A
